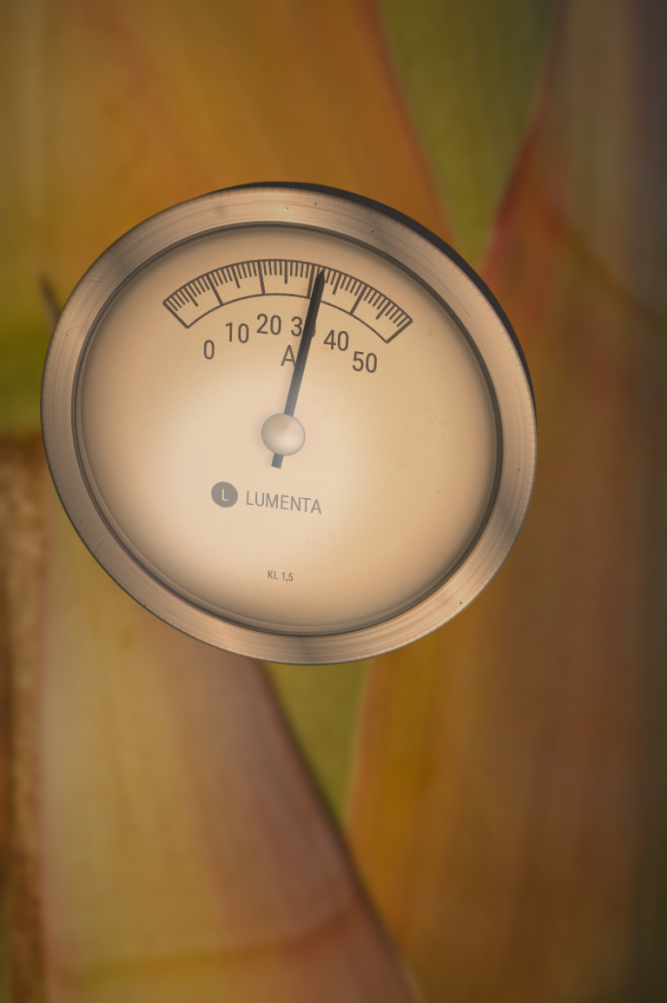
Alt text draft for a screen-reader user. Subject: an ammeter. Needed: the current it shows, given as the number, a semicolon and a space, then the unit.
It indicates 32; A
